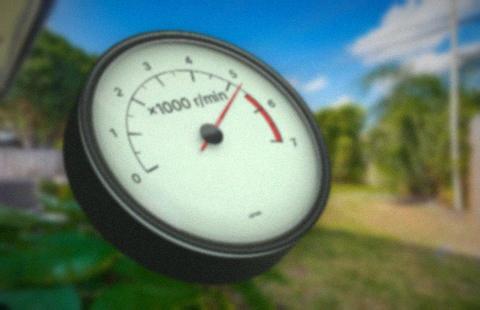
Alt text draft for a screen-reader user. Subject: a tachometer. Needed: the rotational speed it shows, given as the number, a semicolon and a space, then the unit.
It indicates 5250; rpm
